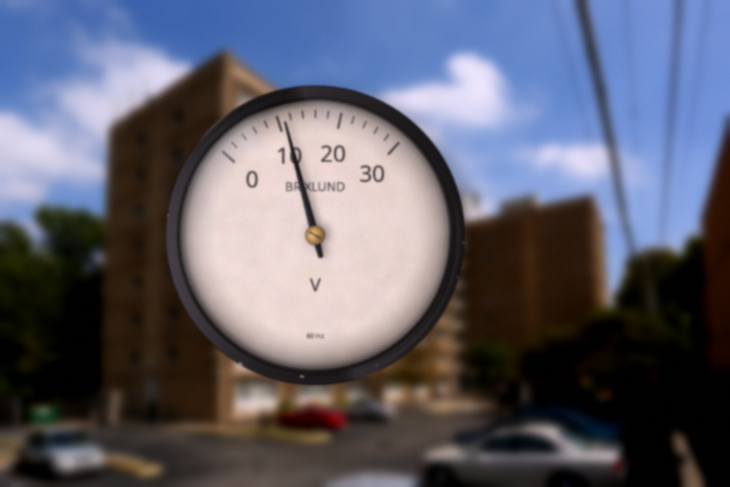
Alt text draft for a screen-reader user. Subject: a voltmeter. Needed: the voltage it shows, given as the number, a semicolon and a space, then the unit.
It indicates 11; V
